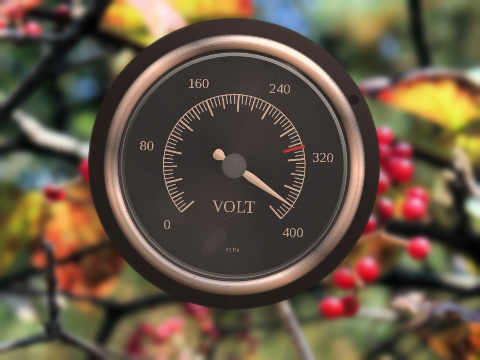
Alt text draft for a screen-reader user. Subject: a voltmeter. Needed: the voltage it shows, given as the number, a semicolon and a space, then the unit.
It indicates 380; V
